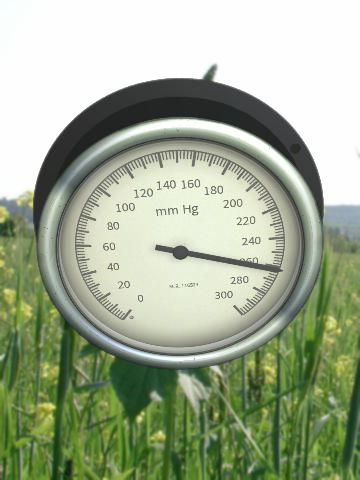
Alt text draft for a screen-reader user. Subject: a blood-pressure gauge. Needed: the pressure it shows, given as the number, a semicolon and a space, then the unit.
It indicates 260; mmHg
